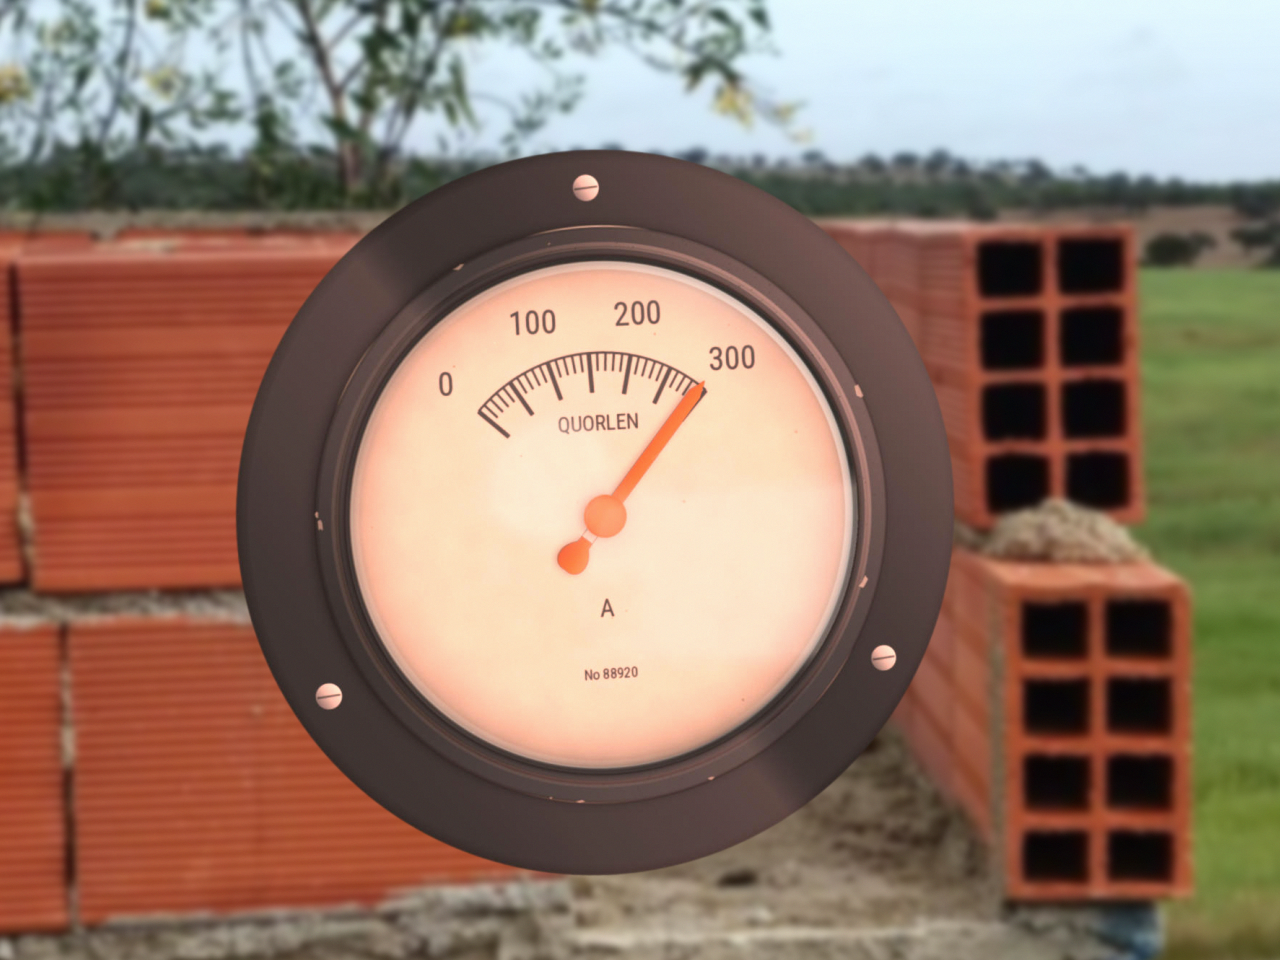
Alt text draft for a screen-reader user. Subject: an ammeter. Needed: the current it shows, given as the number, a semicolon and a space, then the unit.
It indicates 290; A
